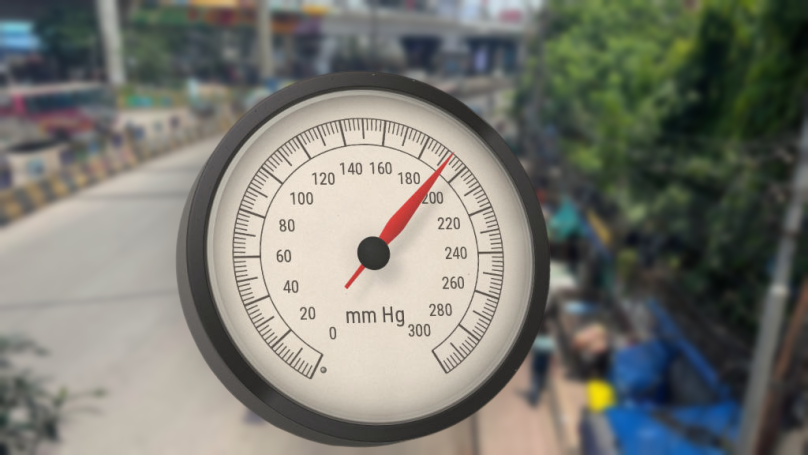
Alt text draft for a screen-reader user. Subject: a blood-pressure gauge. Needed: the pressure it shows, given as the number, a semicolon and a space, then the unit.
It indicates 192; mmHg
